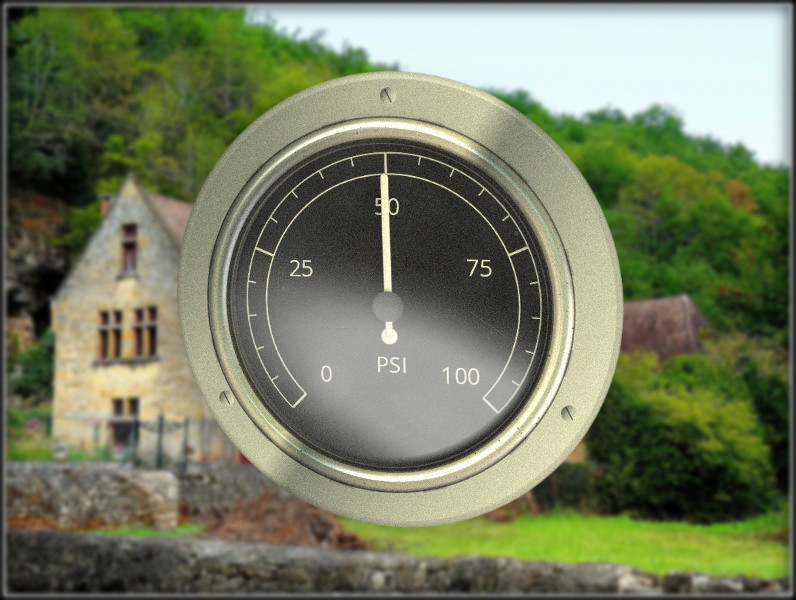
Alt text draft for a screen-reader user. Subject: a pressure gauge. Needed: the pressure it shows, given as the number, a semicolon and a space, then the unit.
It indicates 50; psi
